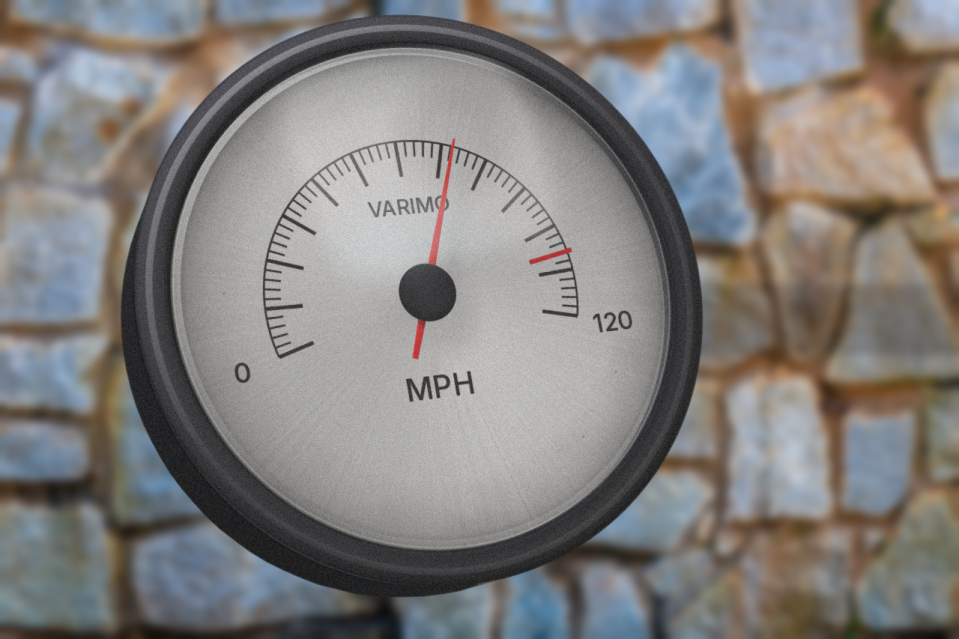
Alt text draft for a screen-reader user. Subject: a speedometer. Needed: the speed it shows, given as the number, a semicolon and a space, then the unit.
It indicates 72; mph
